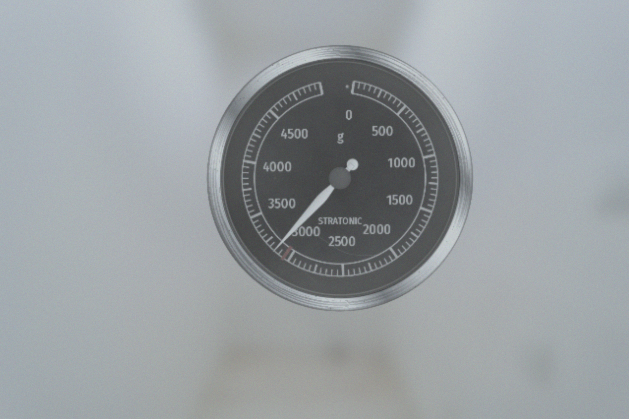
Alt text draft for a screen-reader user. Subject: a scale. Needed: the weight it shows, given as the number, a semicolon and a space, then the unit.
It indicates 3150; g
